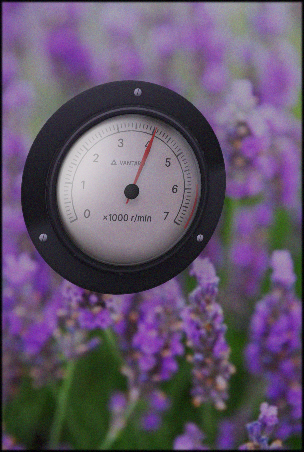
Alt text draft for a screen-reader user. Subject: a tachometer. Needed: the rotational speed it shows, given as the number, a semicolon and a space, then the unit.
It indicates 4000; rpm
